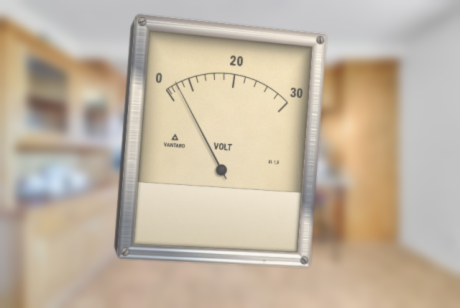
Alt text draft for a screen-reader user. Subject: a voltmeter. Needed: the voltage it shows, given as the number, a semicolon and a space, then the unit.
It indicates 6; V
